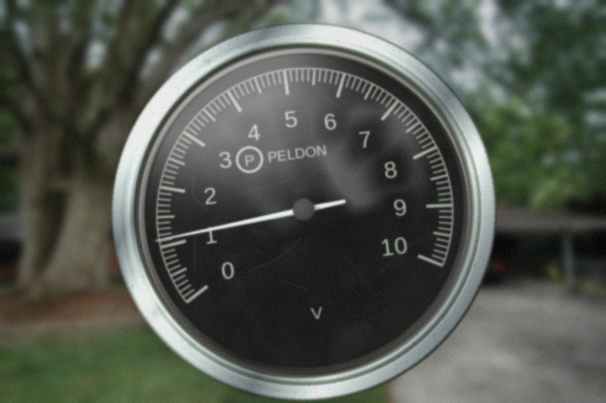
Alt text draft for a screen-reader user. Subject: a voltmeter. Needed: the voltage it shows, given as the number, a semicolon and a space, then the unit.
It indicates 1.1; V
